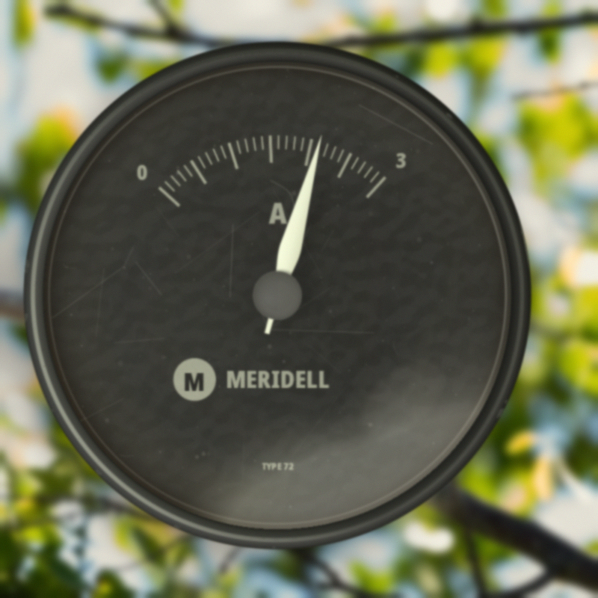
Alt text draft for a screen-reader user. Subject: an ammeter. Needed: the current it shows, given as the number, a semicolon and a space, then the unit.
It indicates 2.1; A
